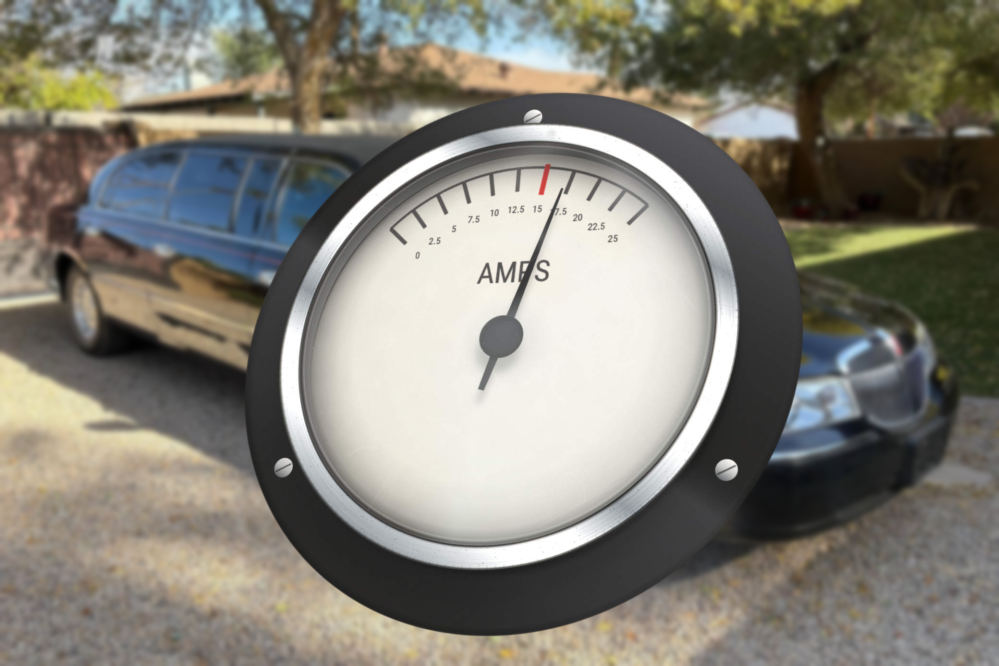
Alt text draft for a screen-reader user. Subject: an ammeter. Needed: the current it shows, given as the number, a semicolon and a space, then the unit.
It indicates 17.5; A
